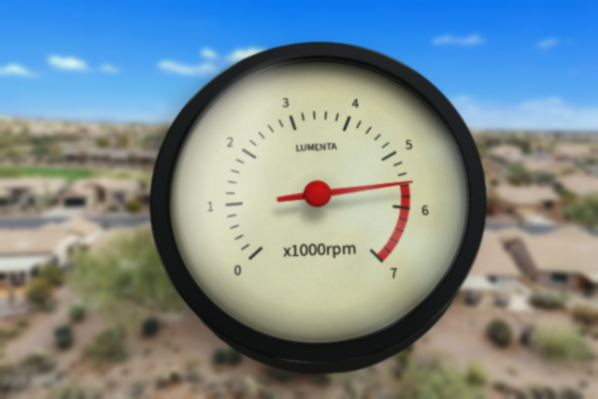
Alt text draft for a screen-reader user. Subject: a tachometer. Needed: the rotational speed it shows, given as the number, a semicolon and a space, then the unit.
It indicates 5600; rpm
